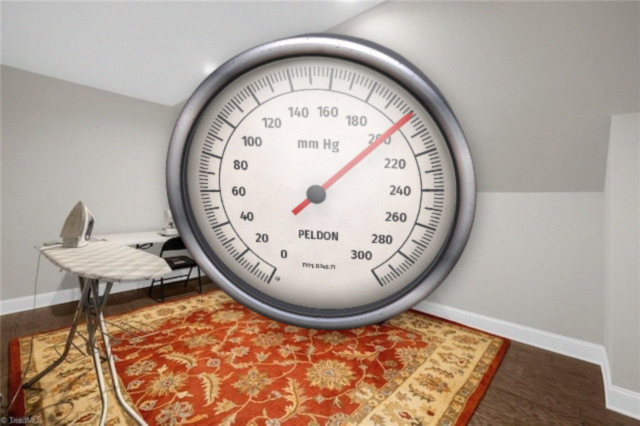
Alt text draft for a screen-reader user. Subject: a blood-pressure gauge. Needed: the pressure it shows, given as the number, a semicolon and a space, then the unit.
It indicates 200; mmHg
